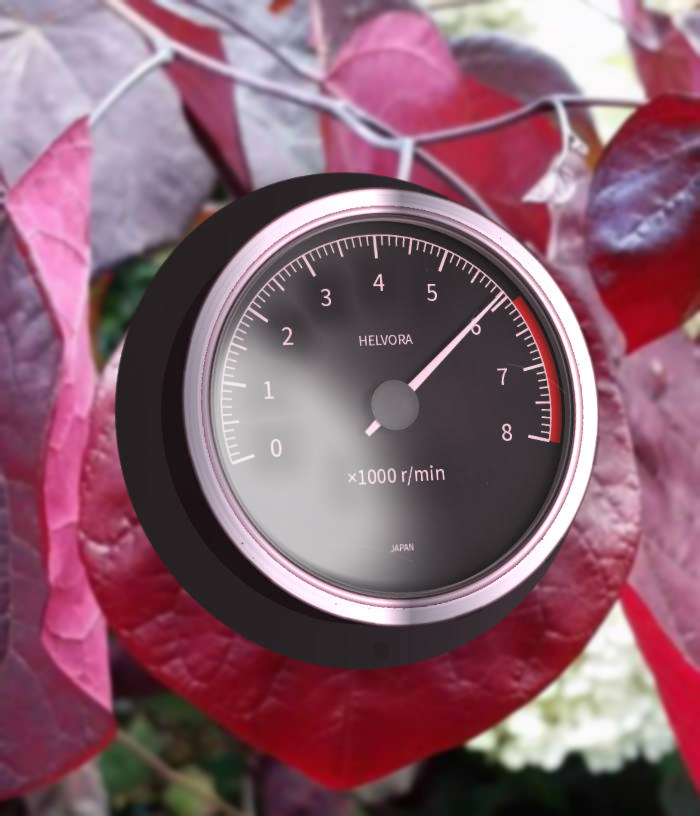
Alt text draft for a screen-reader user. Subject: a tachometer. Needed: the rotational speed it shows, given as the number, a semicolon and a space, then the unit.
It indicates 5900; rpm
